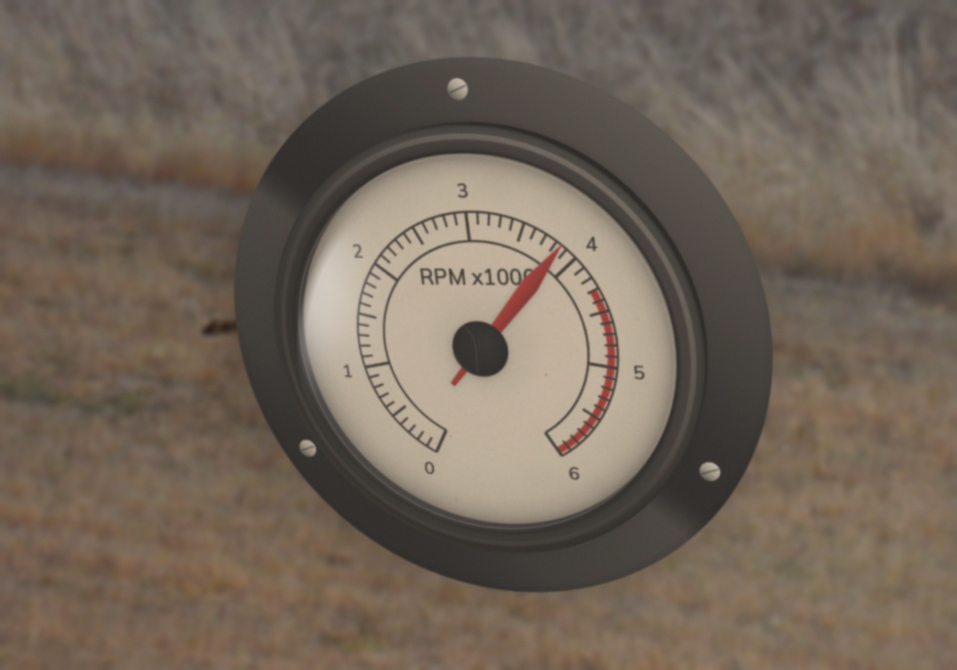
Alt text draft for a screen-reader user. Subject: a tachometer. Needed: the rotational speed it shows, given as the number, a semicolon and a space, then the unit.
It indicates 3850; rpm
